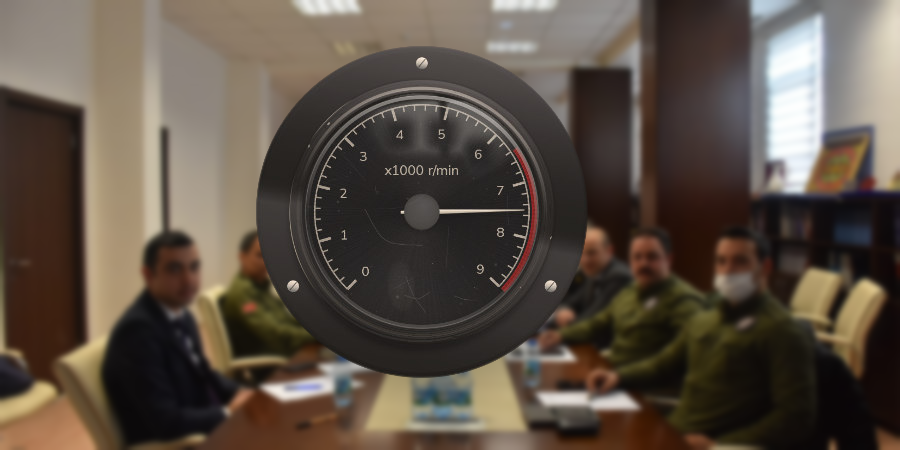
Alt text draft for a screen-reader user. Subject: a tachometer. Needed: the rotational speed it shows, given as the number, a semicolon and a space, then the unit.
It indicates 7500; rpm
